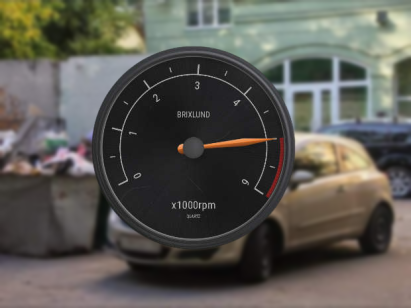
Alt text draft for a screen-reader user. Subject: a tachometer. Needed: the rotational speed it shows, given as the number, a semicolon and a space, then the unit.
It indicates 5000; rpm
